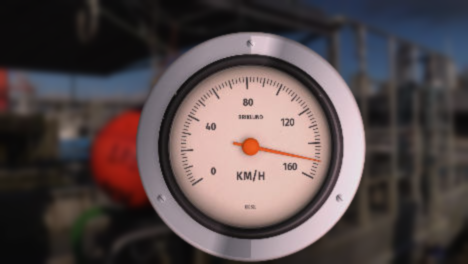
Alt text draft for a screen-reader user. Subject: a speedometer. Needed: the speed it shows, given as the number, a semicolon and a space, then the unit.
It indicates 150; km/h
